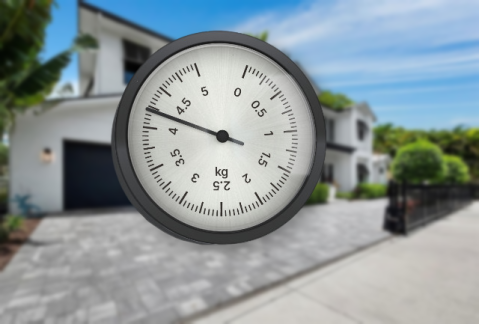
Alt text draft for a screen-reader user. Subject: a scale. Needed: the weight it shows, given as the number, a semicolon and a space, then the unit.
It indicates 4.2; kg
